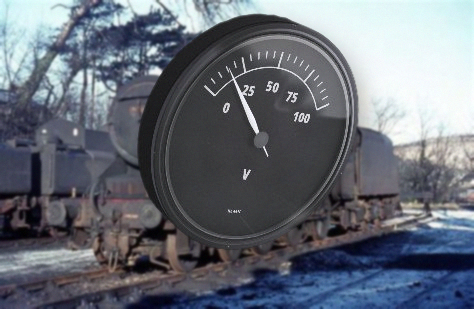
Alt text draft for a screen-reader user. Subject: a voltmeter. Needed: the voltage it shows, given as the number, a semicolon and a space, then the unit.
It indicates 15; V
